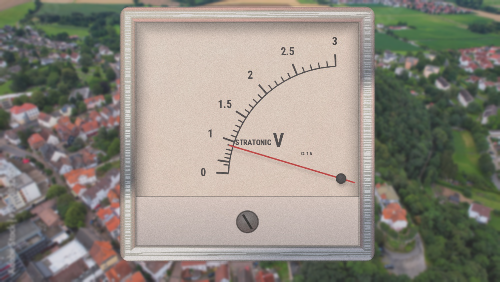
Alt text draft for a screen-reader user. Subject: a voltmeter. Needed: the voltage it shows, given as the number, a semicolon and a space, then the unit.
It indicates 0.9; V
